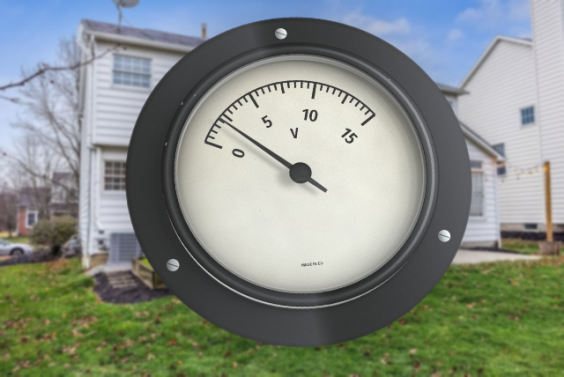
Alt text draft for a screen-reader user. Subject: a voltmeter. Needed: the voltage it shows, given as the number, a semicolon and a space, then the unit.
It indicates 2; V
